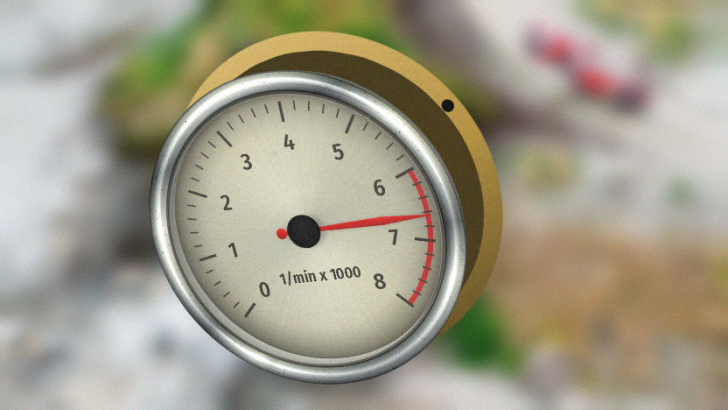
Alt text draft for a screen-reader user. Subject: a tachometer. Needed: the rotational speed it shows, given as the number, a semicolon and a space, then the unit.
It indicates 6600; rpm
